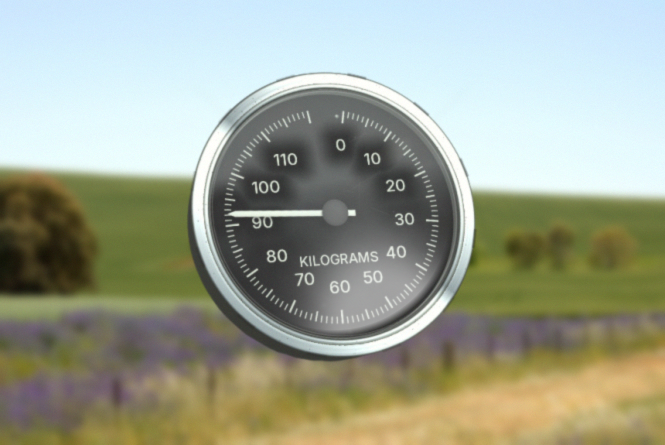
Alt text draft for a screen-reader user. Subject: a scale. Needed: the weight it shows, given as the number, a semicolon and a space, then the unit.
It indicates 92; kg
